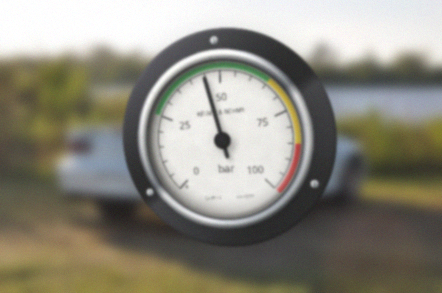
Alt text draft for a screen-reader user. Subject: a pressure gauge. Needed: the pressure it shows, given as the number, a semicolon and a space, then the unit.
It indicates 45; bar
